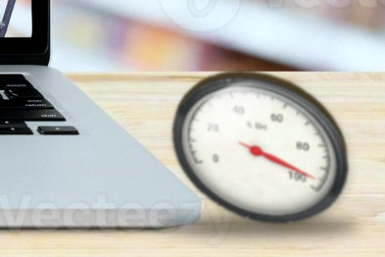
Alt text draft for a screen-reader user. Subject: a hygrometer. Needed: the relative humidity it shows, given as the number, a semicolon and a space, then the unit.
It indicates 95; %
